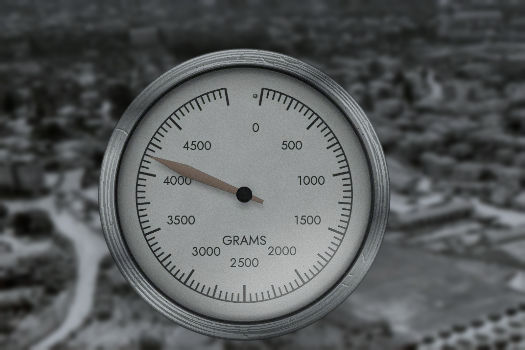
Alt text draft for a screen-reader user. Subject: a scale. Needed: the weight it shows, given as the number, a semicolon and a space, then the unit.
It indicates 4150; g
